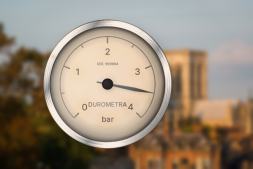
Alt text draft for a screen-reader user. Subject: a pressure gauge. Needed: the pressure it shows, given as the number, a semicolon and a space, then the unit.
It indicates 3.5; bar
